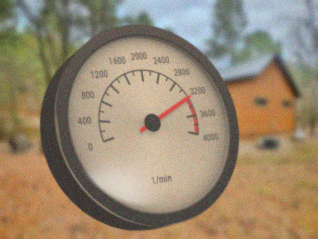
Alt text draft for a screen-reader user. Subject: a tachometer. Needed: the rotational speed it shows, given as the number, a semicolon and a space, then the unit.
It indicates 3200; rpm
